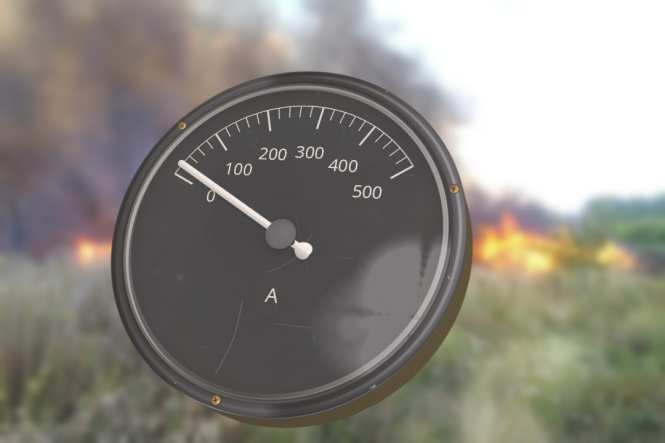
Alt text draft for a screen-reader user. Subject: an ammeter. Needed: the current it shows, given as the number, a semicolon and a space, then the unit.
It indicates 20; A
